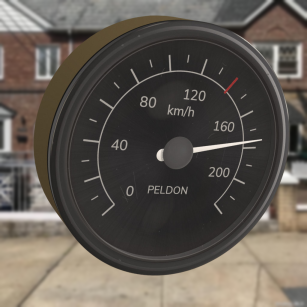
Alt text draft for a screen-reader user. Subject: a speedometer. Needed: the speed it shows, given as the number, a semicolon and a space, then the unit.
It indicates 175; km/h
